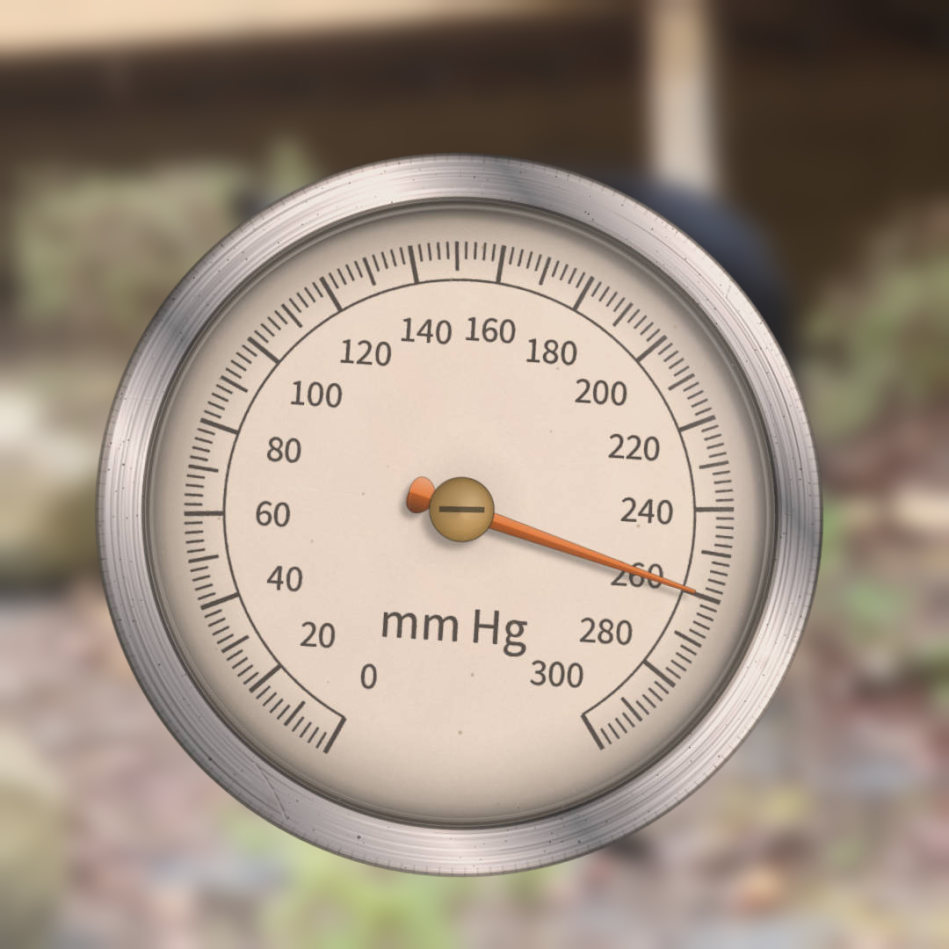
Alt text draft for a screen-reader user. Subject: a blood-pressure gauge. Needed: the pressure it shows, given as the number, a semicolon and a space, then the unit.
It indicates 260; mmHg
